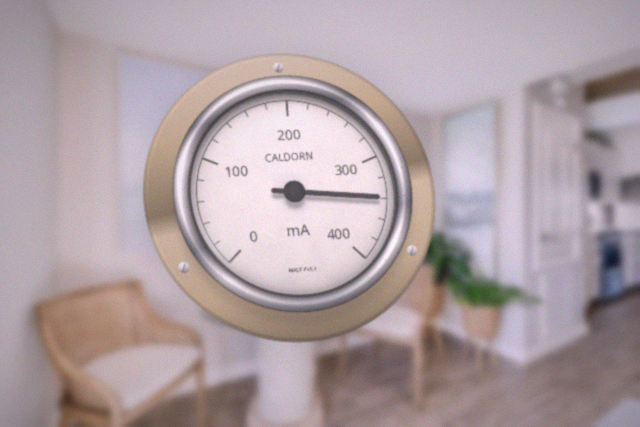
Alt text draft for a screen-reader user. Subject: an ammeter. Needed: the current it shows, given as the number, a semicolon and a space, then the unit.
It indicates 340; mA
